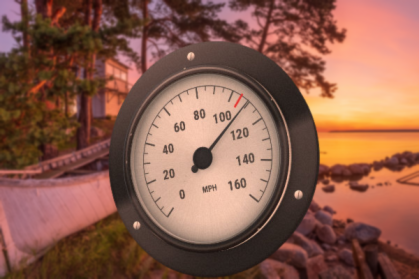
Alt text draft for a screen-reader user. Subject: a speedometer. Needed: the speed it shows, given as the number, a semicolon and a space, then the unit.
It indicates 110; mph
